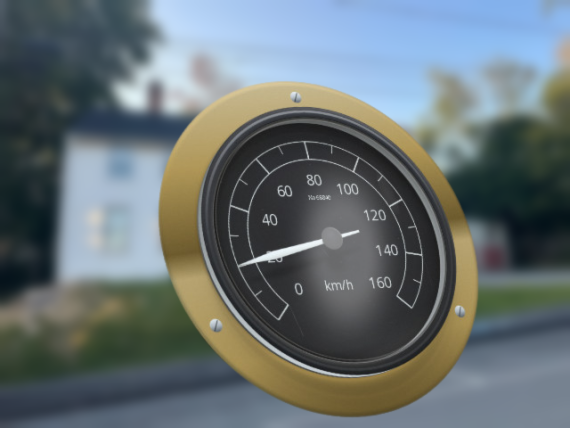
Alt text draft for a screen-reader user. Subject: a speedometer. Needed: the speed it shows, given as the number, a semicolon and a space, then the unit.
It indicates 20; km/h
